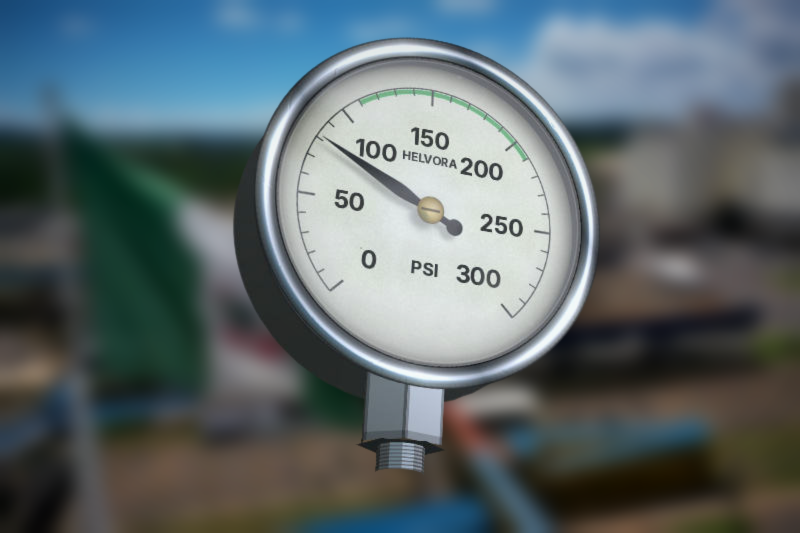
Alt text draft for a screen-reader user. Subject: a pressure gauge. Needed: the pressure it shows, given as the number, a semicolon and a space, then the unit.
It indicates 80; psi
